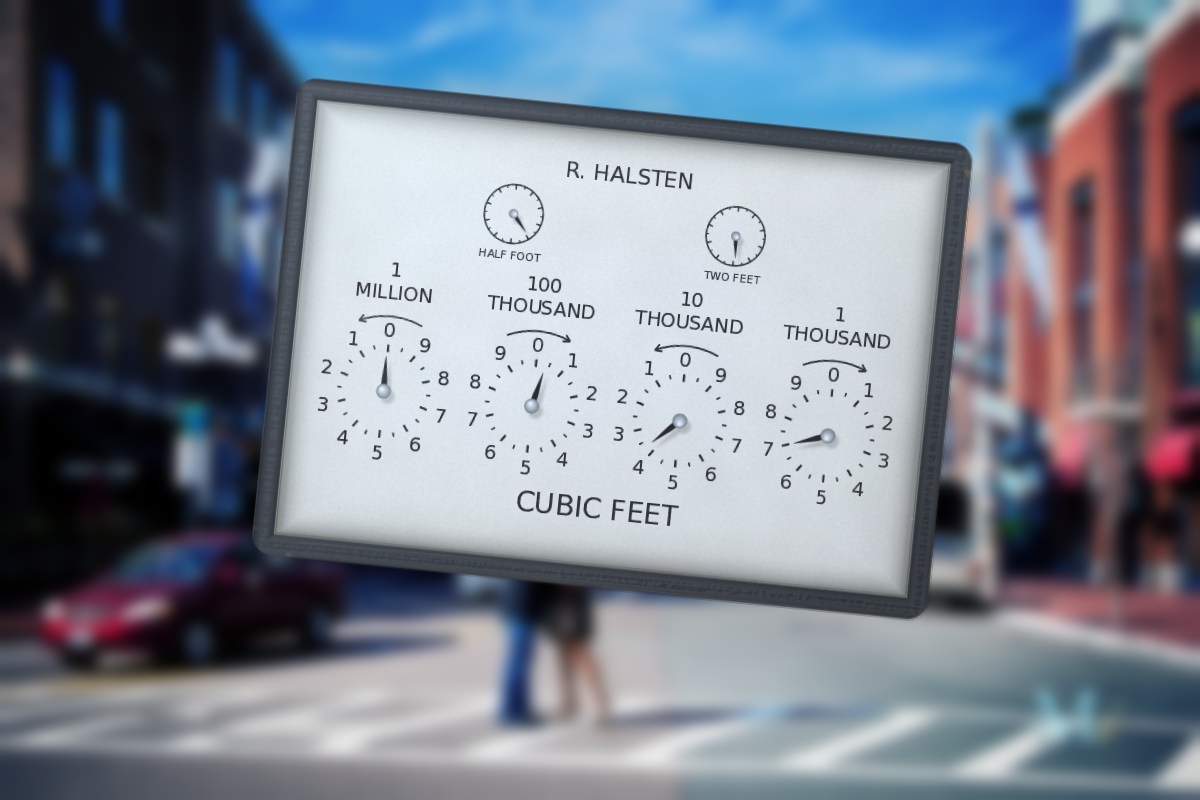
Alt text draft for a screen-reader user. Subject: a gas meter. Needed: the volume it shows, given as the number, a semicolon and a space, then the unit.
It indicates 3700; ft³
